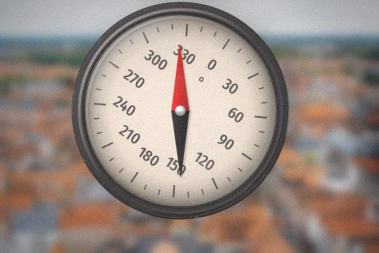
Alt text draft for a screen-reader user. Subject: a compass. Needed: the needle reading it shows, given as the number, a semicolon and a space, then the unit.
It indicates 325; °
